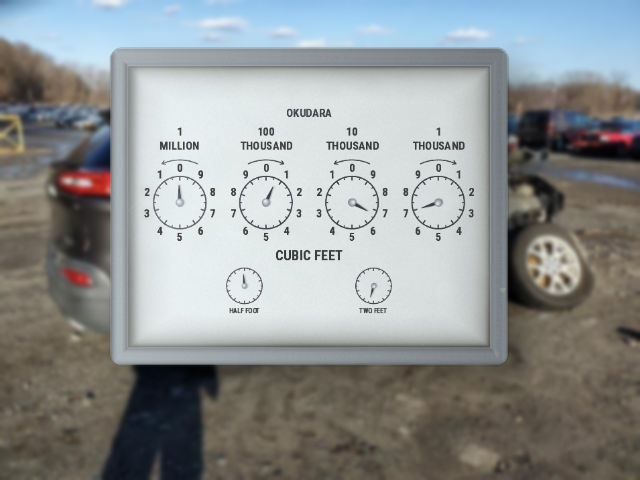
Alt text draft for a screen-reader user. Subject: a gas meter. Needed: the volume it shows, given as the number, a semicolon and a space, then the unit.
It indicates 6700; ft³
